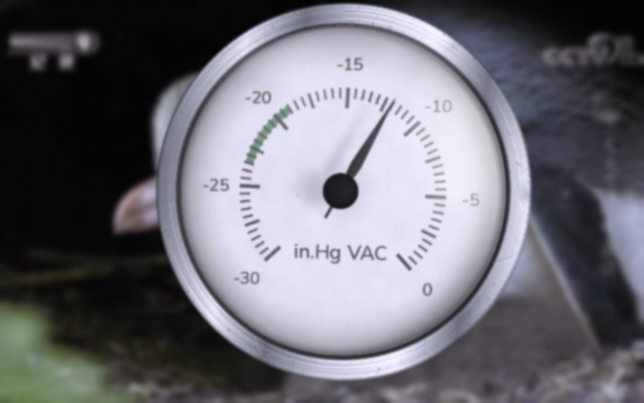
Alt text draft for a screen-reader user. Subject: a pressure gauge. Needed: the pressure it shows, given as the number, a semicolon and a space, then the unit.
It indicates -12; inHg
